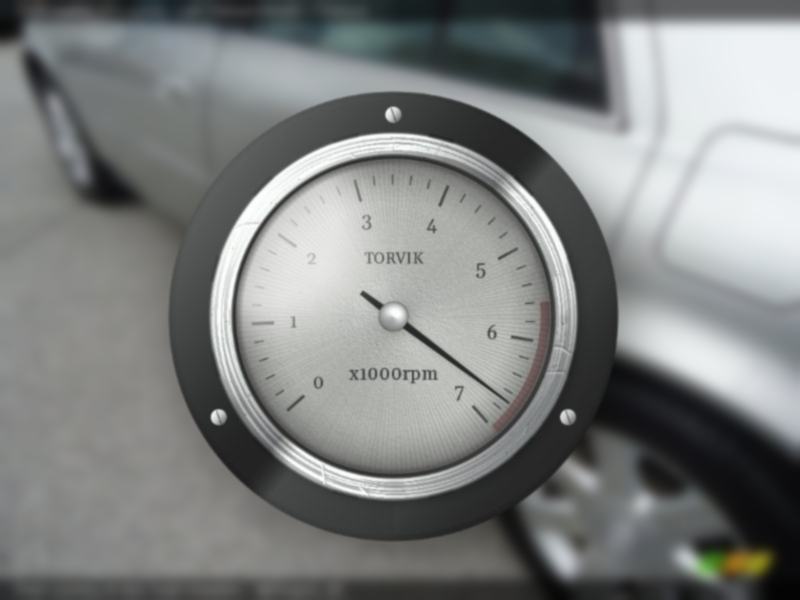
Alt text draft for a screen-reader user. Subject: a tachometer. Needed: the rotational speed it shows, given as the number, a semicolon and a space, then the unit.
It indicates 6700; rpm
